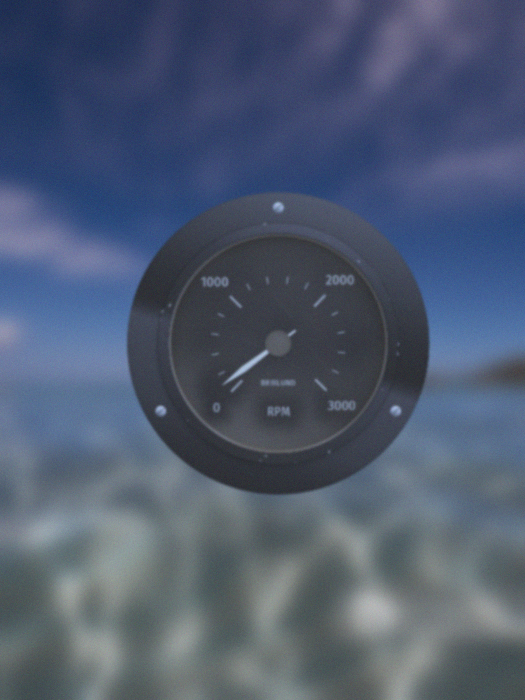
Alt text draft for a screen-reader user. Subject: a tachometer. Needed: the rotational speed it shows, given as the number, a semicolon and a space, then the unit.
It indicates 100; rpm
